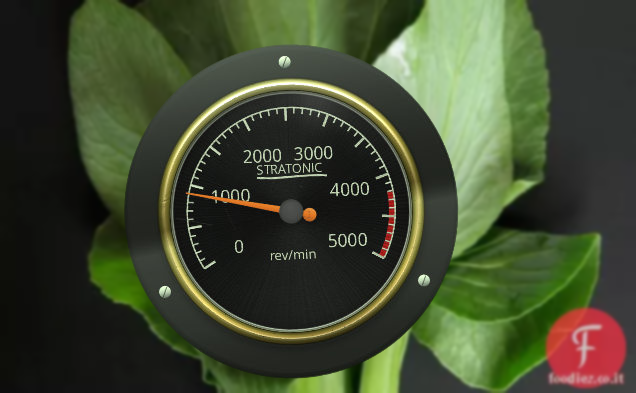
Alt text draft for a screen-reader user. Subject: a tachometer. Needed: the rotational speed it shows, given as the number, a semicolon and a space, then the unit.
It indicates 900; rpm
